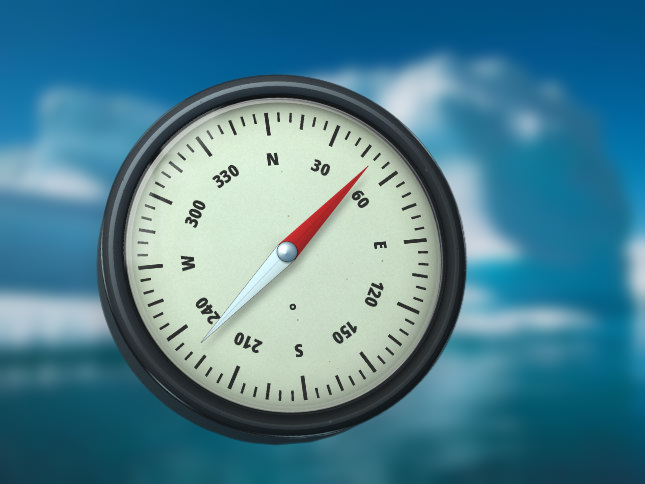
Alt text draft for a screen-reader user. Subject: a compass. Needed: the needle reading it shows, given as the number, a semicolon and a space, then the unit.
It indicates 50; °
